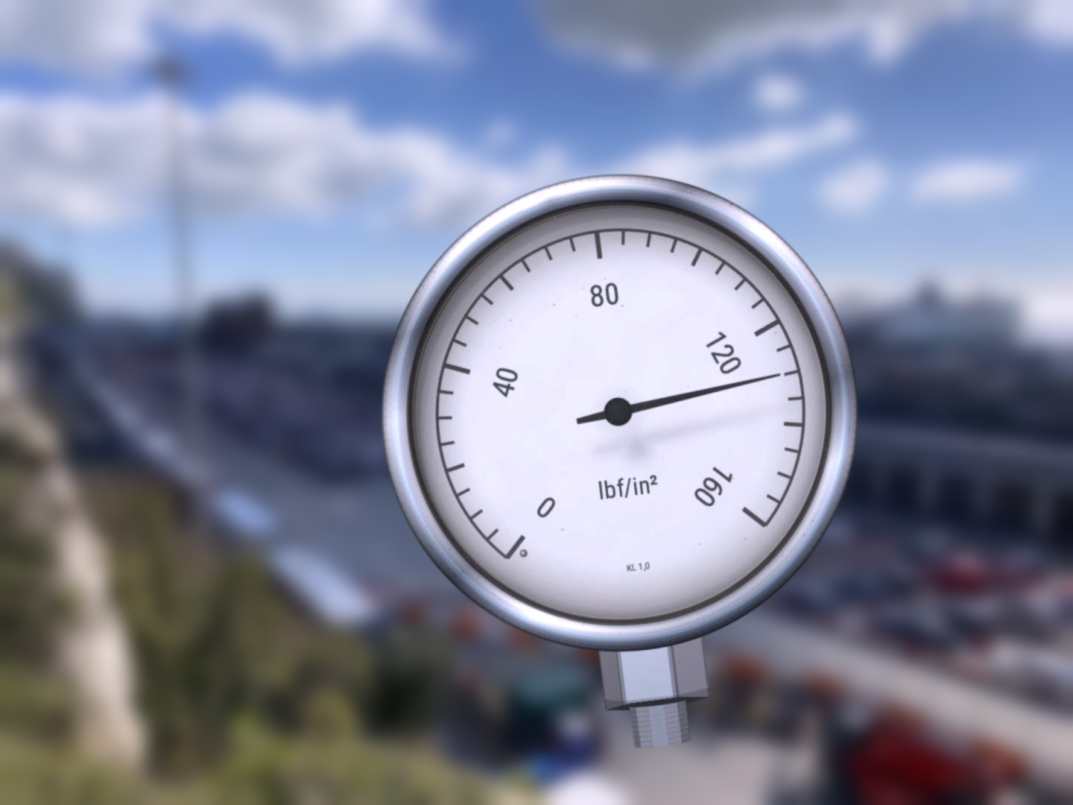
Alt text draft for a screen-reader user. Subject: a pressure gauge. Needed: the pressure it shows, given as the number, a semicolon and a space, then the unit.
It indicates 130; psi
